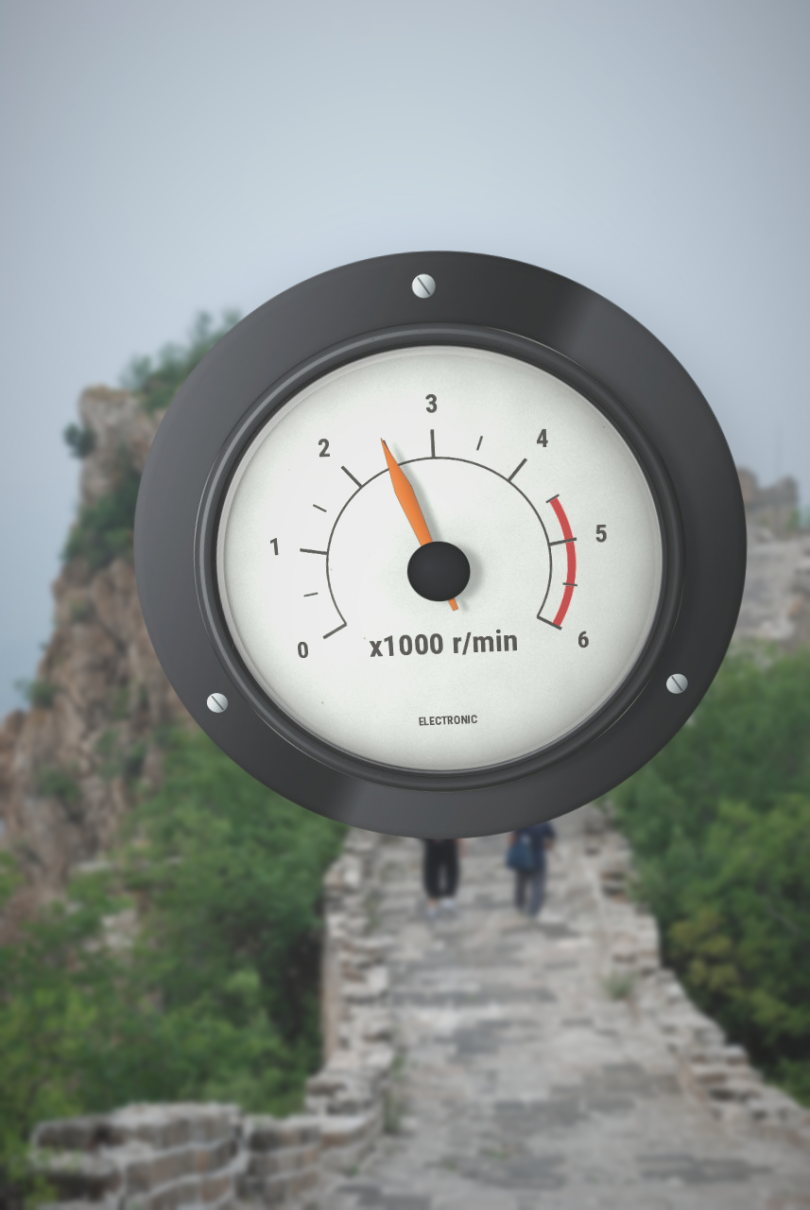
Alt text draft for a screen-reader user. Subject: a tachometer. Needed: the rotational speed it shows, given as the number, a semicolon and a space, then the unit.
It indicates 2500; rpm
